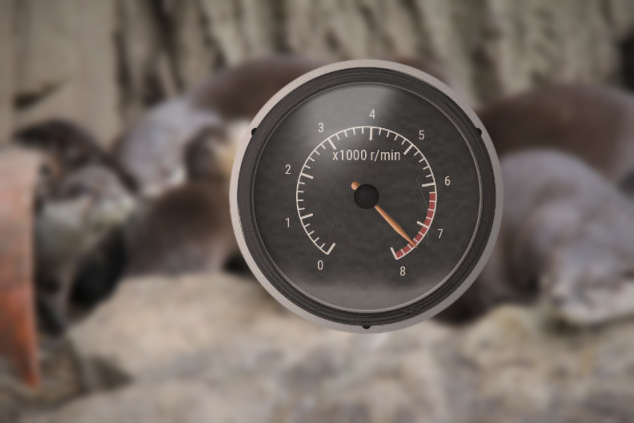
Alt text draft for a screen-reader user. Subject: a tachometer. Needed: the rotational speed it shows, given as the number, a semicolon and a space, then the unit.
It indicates 7500; rpm
